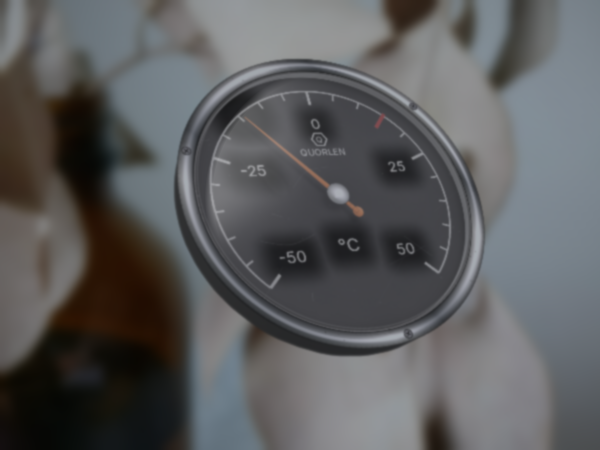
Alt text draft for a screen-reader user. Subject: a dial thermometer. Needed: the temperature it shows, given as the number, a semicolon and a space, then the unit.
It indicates -15; °C
